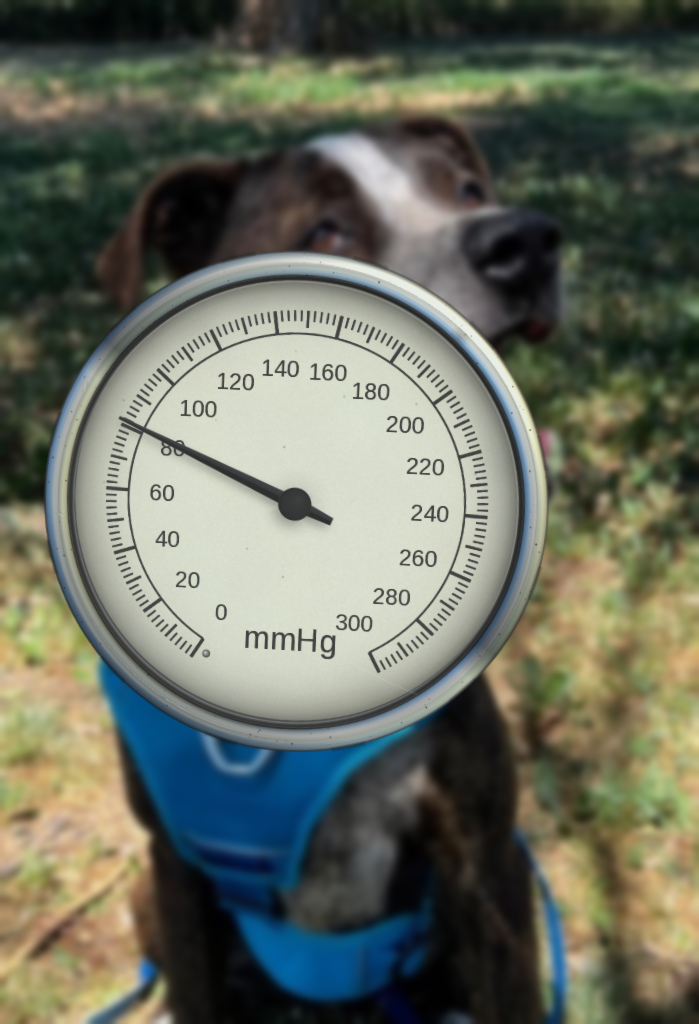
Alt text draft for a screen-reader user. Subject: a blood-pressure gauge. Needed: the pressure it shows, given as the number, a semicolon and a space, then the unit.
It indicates 82; mmHg
